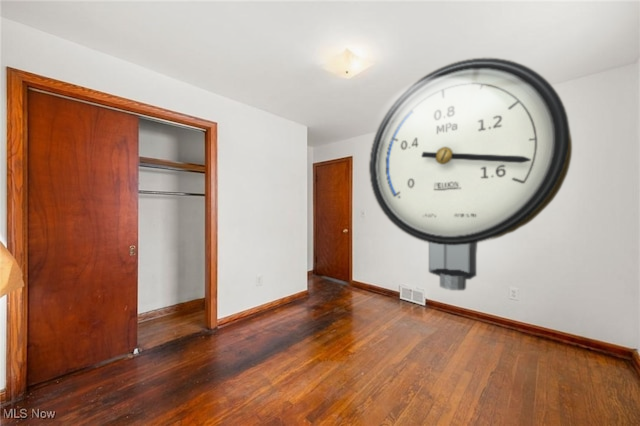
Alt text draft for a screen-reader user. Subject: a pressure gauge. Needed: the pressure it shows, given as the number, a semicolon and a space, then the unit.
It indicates 1.5; MPa
